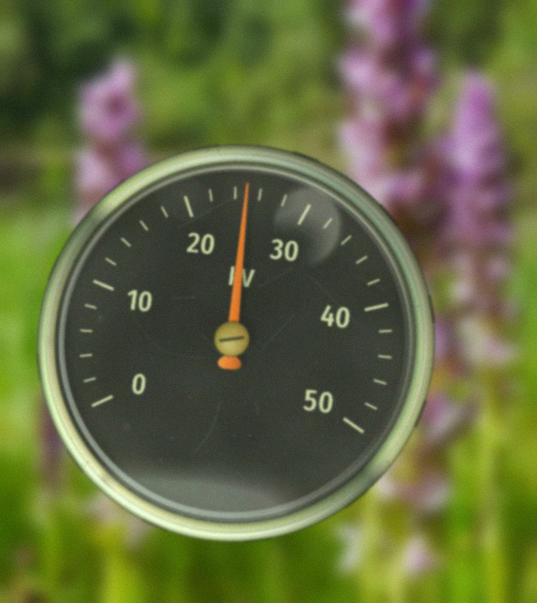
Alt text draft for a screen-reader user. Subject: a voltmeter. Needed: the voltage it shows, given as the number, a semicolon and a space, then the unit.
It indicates 25; kV
